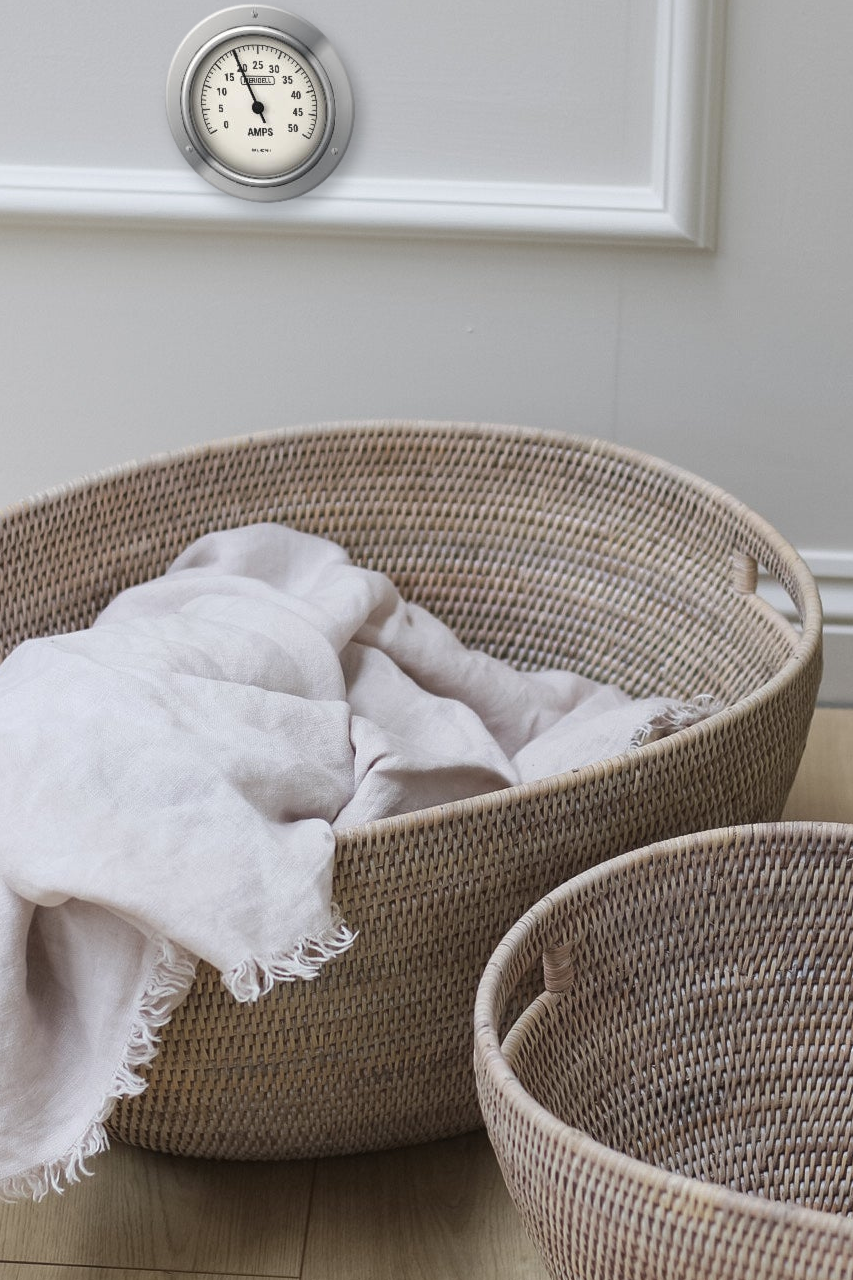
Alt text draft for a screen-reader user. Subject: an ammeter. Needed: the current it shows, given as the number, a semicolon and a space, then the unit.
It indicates 20; A
